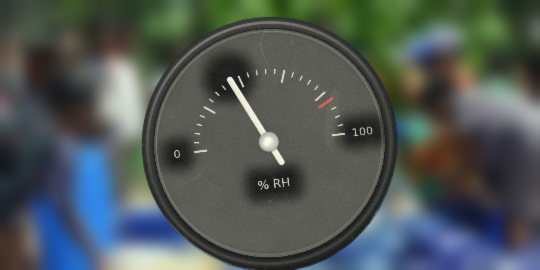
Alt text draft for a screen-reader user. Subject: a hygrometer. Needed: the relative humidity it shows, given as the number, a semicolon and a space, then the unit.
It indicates 36; %
